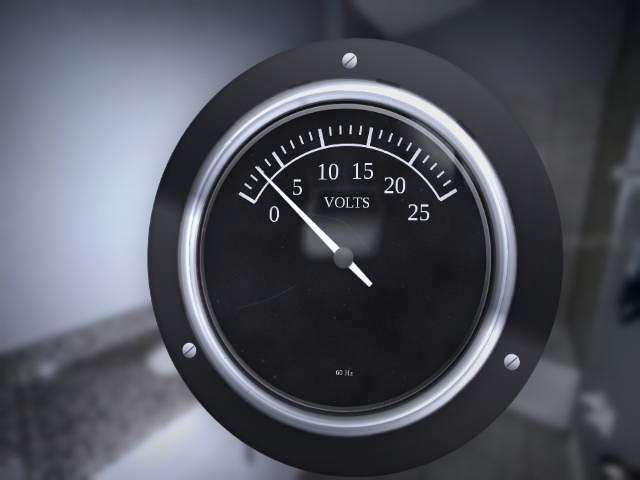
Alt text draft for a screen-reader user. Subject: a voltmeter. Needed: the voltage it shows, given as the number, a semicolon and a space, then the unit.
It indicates 3; V
